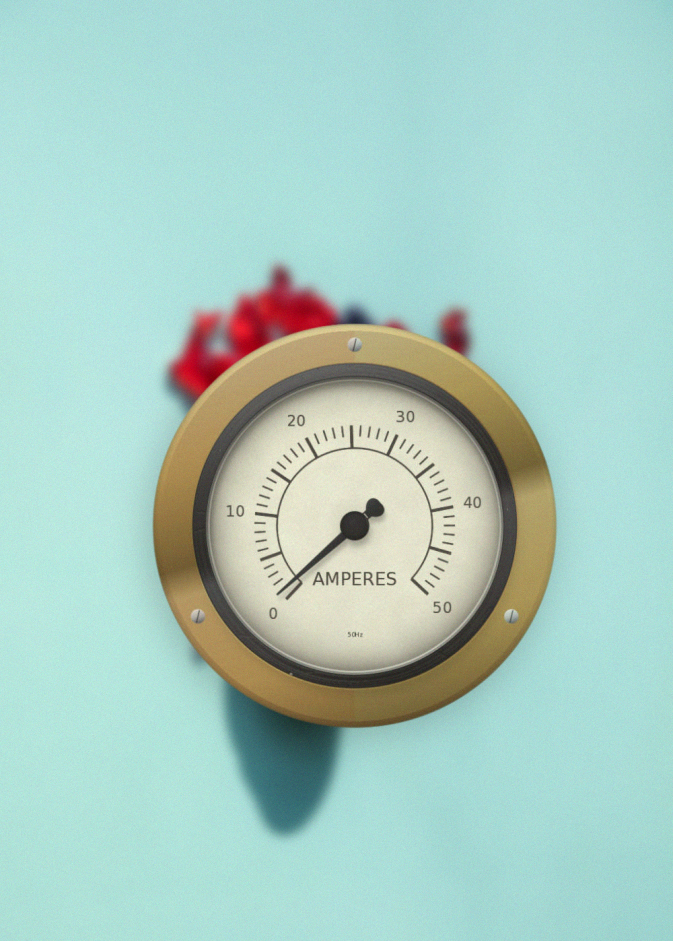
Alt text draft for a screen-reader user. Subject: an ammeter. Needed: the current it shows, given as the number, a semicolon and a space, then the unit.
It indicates 1; A
